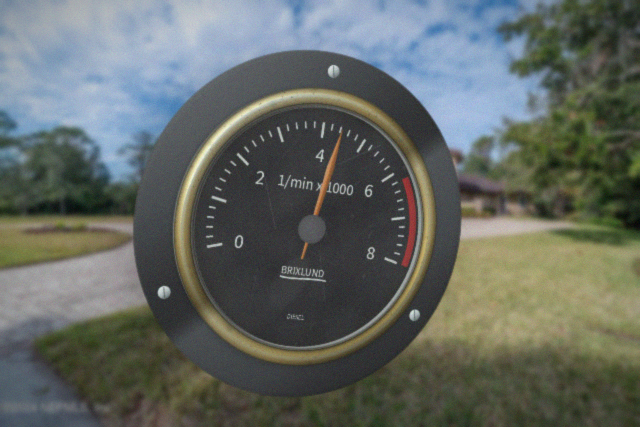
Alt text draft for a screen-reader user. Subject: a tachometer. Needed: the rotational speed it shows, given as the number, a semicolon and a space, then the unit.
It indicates 4400; rpm
